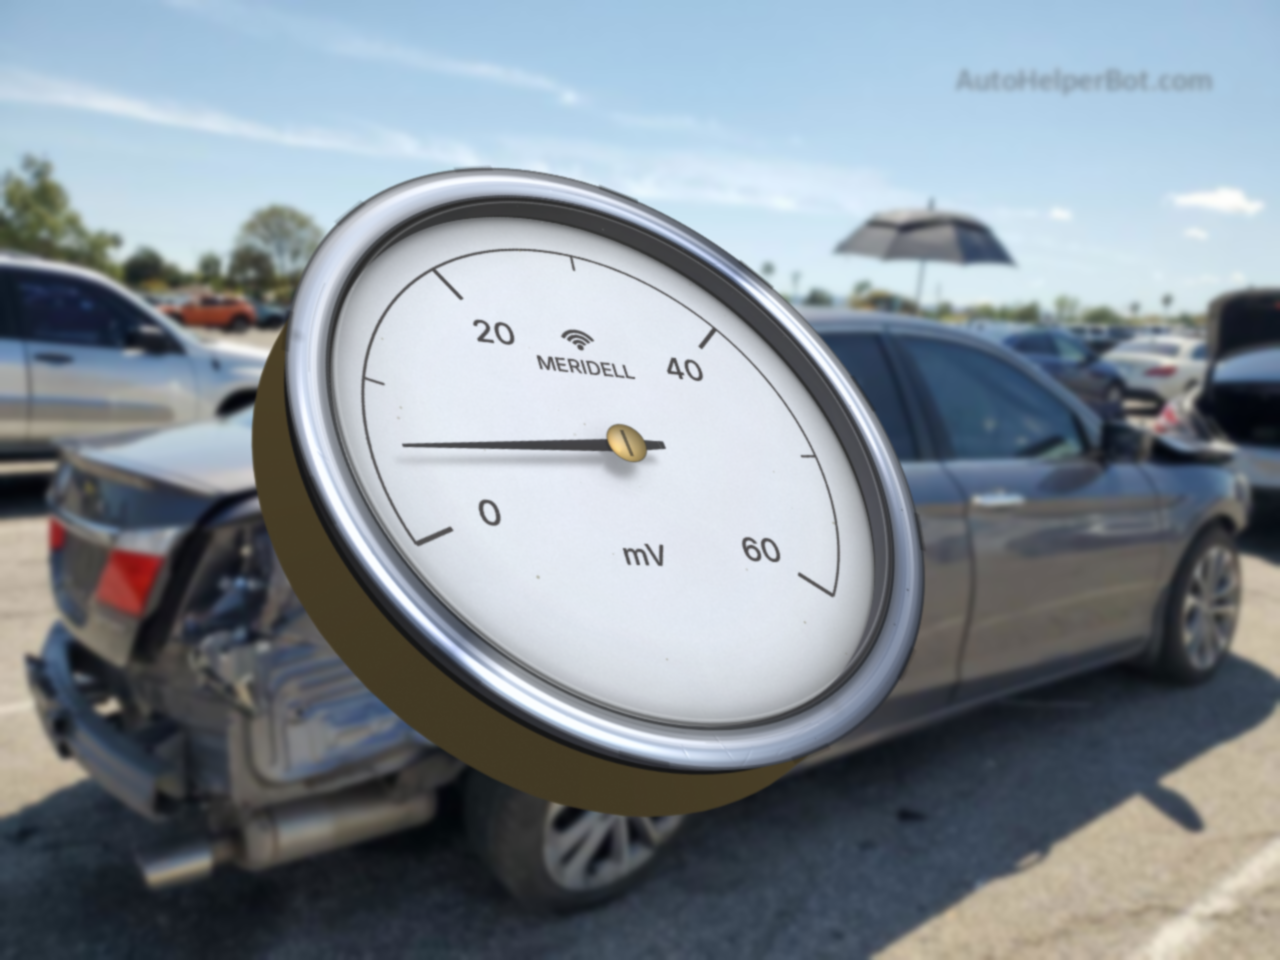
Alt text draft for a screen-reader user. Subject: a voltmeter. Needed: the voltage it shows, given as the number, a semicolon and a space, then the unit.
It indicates 5; mV
